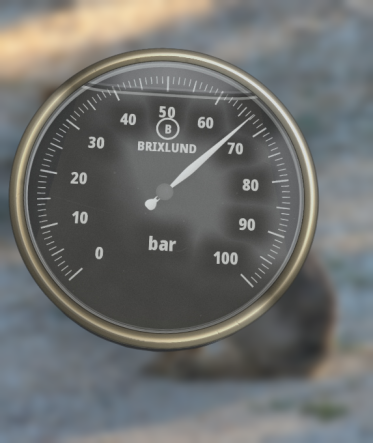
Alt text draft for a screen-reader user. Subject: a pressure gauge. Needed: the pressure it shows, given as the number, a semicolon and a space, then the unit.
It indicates 67; bar
